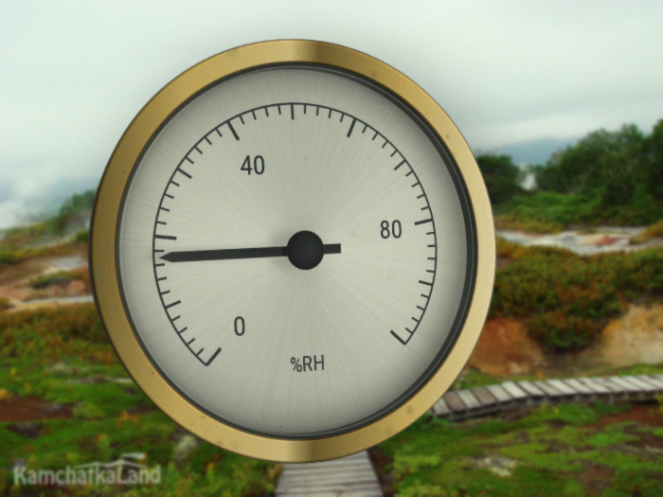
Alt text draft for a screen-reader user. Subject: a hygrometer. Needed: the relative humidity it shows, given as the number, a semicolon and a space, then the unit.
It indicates 17; %
